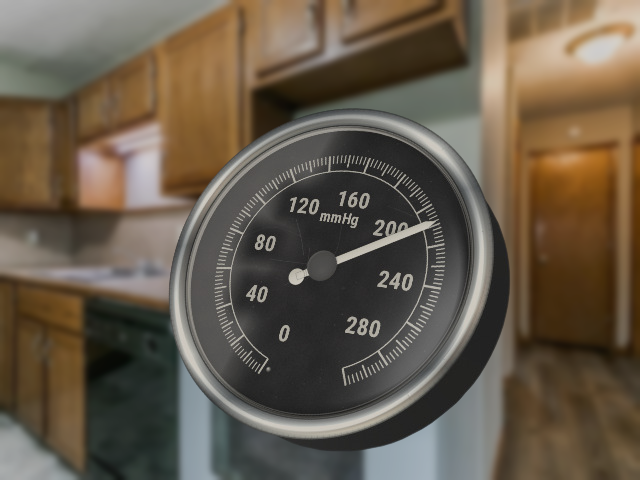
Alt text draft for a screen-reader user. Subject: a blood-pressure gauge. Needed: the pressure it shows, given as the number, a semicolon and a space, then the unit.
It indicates 210; mmHg
